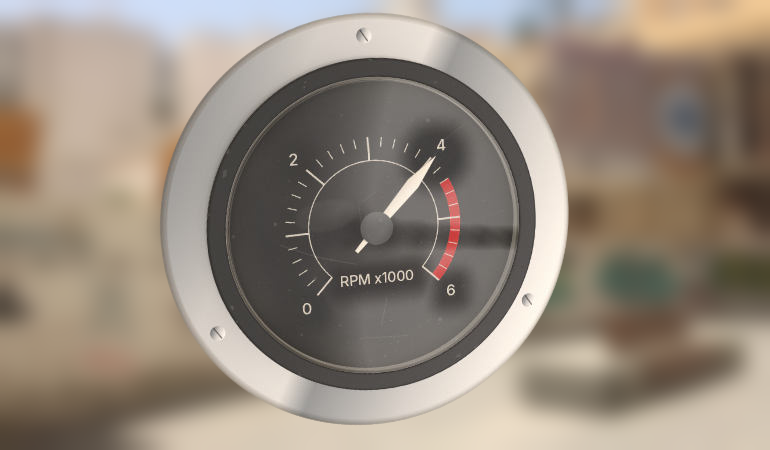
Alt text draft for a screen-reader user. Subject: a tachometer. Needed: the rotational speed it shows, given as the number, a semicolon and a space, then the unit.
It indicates 4000; rpm
